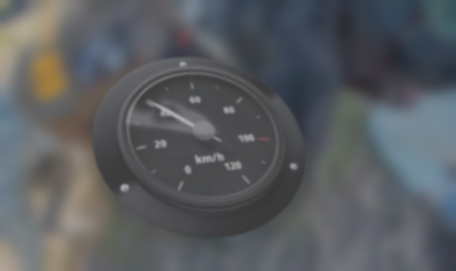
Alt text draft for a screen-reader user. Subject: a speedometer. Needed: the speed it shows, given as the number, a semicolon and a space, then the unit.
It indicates 40; km/h
